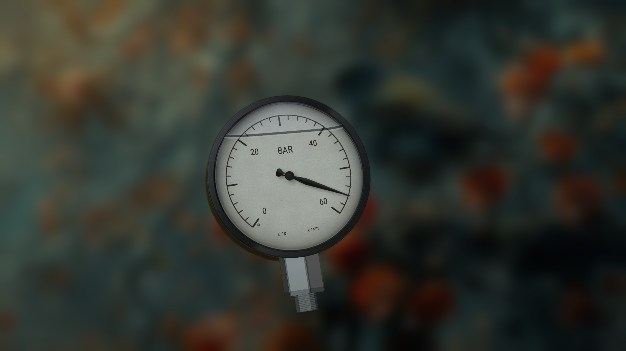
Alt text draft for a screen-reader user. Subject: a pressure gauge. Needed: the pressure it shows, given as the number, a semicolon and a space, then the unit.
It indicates 56; bar
